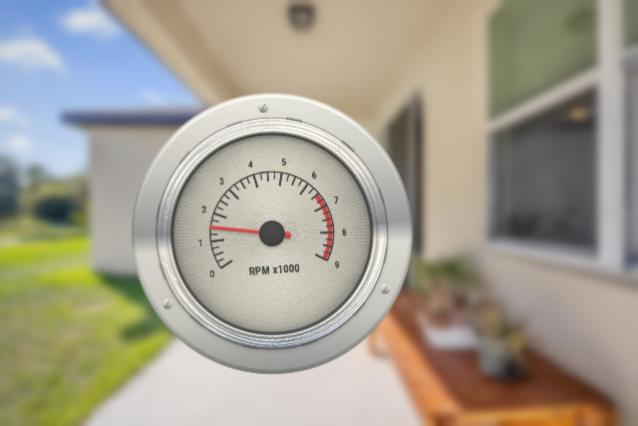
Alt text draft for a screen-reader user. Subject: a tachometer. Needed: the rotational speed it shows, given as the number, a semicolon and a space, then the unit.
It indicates 1500; rpm
